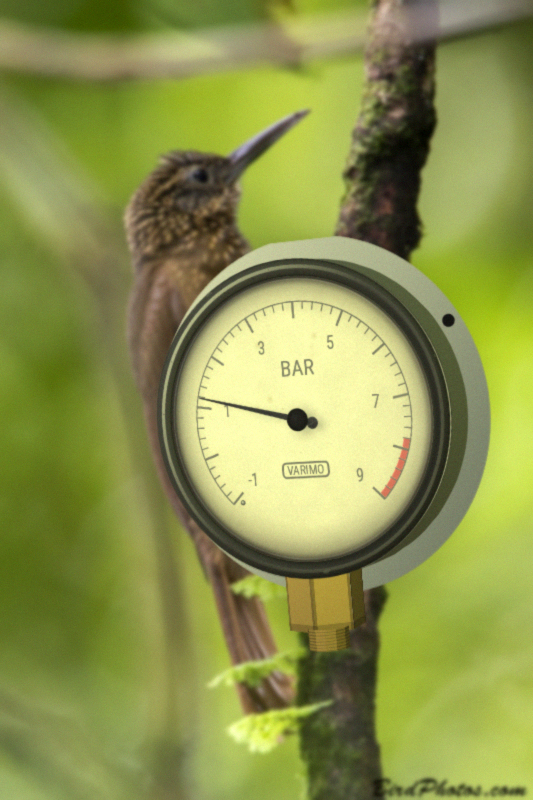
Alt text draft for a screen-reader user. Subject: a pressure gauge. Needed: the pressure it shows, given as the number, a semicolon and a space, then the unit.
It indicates 1.2; bar
